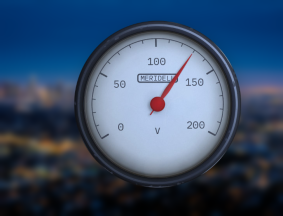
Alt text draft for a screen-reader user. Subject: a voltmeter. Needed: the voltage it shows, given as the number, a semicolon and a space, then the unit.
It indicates 130; V
